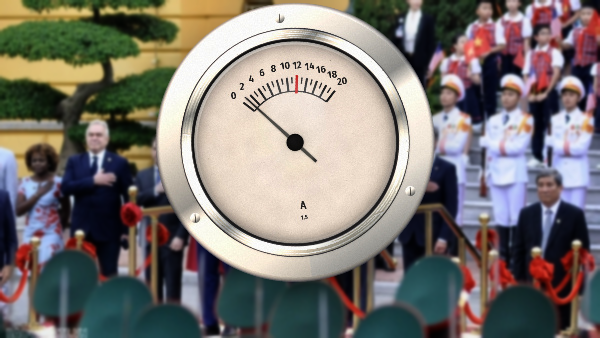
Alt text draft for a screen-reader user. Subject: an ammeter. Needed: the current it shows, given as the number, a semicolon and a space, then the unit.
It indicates 1; A
